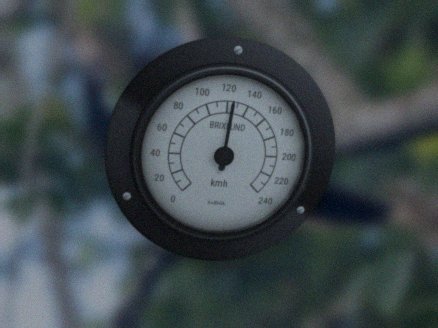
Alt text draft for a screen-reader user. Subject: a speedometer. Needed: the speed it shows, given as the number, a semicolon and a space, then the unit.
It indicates 125; km/h
